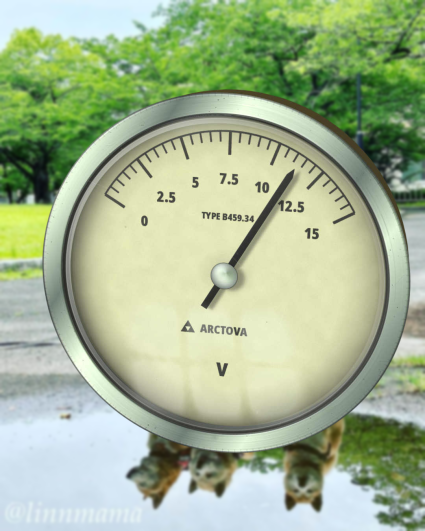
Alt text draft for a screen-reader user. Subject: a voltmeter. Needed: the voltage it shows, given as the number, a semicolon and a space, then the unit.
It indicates 11.25; V
